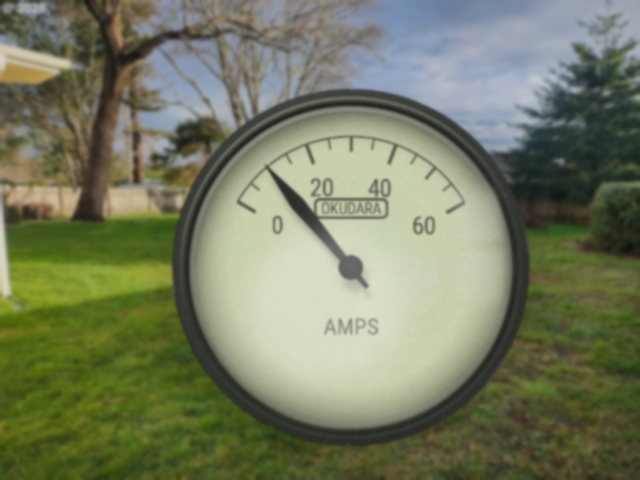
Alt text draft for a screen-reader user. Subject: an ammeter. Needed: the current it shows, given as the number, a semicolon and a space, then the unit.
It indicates 10; A
